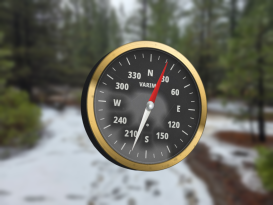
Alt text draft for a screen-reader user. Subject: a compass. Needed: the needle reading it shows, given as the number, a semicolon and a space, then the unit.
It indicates 20; °
